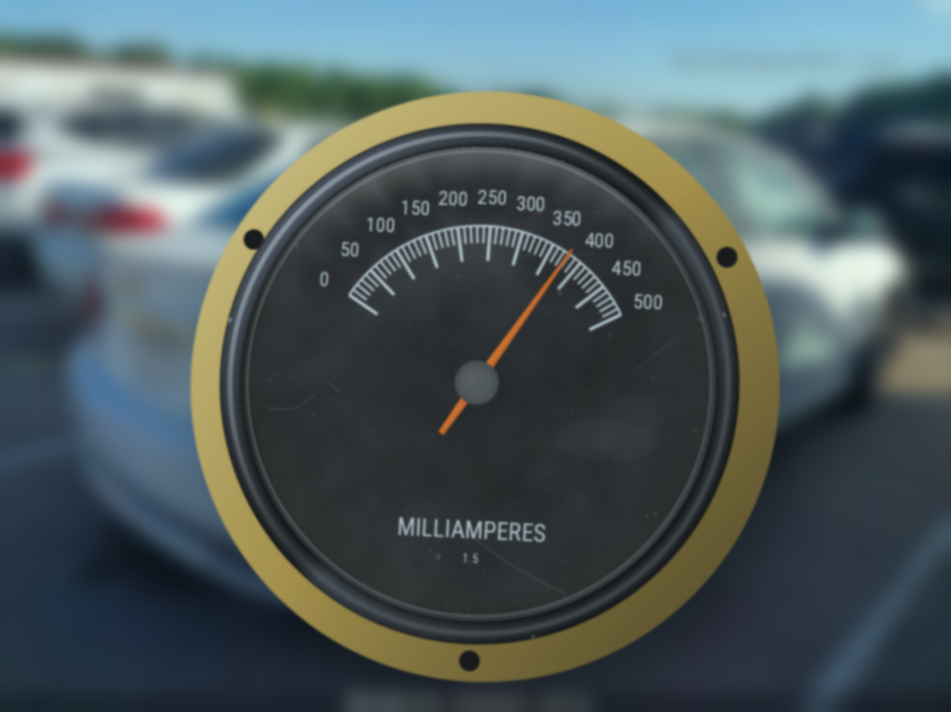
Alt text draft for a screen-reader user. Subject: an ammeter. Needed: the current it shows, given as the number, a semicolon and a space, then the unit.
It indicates 380; mA
